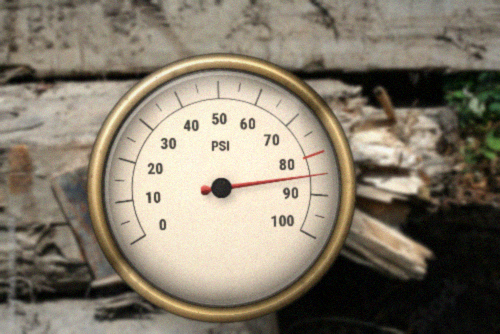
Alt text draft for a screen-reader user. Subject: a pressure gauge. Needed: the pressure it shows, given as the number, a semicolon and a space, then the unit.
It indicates 85; psi
